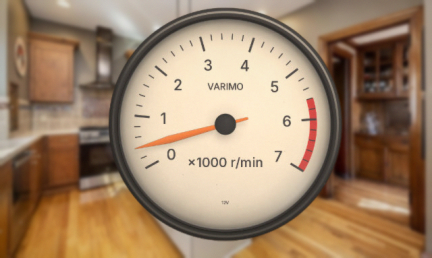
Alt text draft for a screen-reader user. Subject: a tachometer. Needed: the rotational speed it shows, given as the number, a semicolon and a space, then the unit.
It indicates 400; rpm
